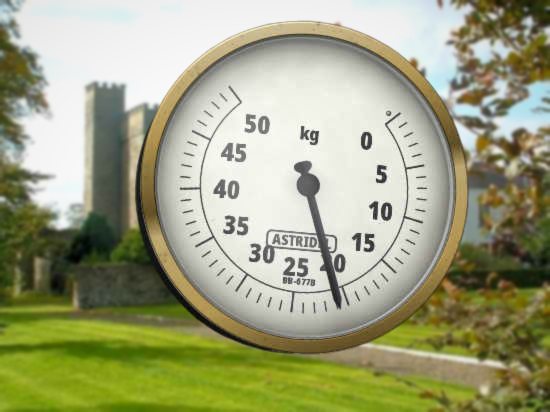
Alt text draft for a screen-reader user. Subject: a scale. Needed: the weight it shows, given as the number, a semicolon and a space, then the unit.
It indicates 21; kg
